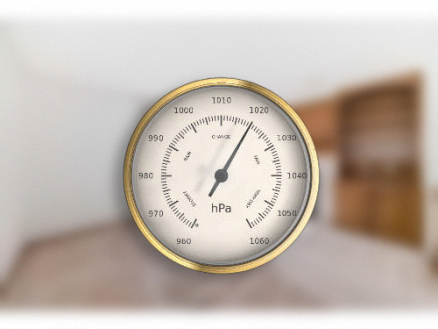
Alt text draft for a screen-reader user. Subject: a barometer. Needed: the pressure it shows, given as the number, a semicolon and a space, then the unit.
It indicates 1020; hPa
